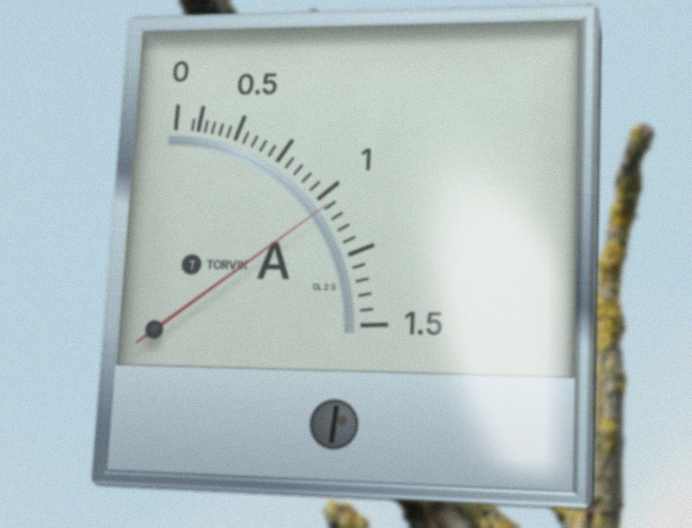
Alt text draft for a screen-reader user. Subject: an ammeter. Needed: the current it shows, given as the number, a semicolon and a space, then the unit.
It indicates 1.05; A
